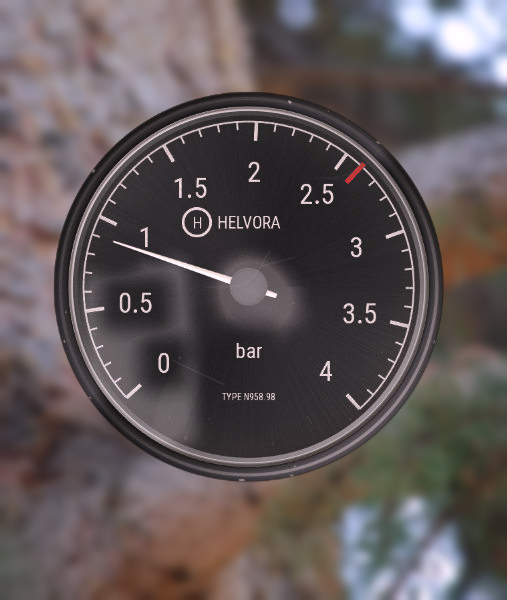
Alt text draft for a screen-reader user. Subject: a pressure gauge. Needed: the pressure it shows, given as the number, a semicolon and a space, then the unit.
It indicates 0.9; bar
